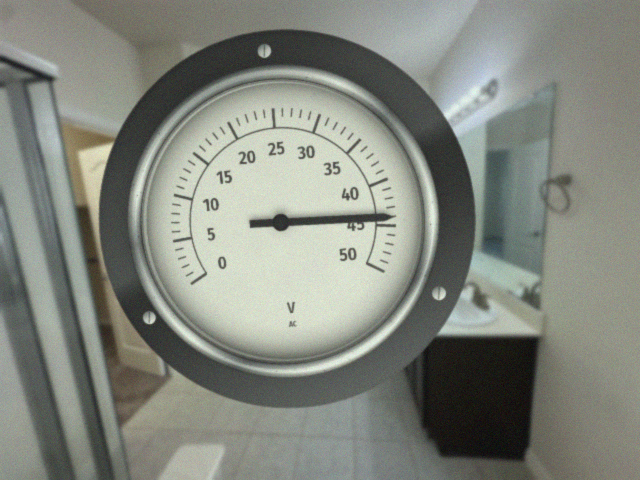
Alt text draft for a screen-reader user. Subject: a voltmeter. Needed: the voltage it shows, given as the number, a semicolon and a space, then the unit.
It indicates 44; V
